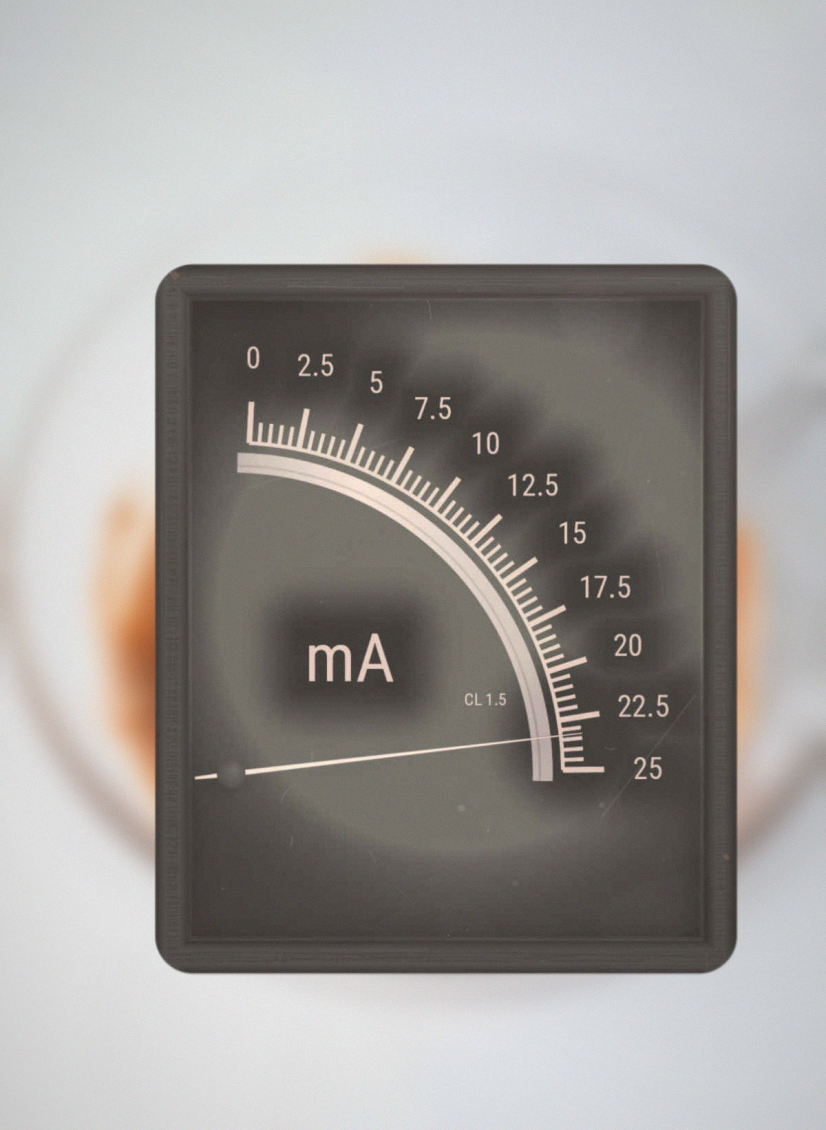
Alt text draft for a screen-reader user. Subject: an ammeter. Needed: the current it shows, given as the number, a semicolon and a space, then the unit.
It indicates 23.25; mA
